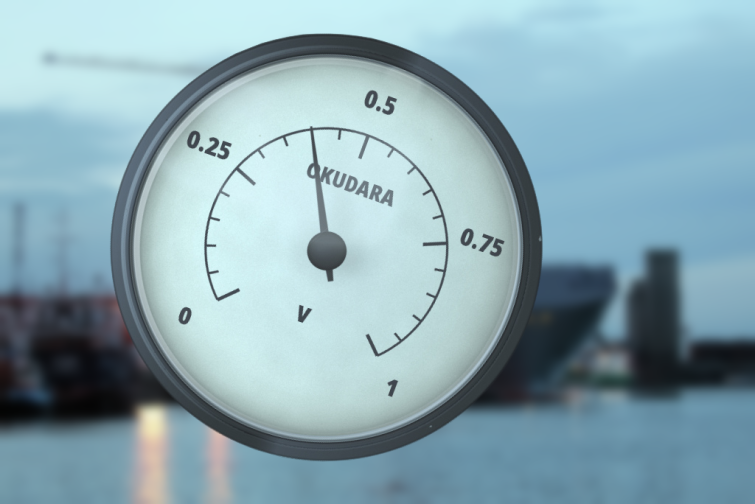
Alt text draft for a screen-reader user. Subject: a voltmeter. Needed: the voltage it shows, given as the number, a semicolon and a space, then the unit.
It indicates 0.4; V
